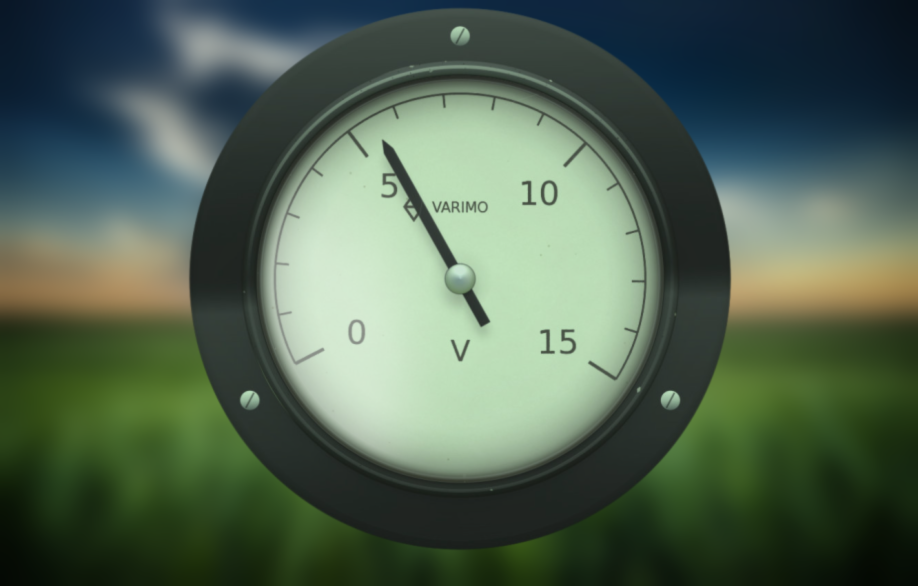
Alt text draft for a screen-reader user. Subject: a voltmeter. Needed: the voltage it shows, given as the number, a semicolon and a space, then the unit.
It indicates 5.5; V
